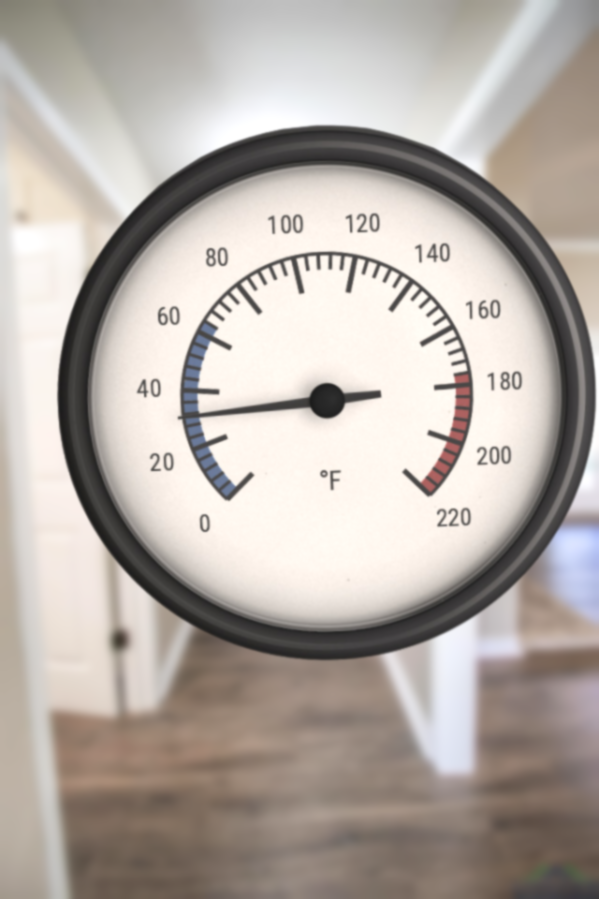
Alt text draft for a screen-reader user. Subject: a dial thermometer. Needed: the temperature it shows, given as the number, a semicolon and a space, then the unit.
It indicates 32; °F
